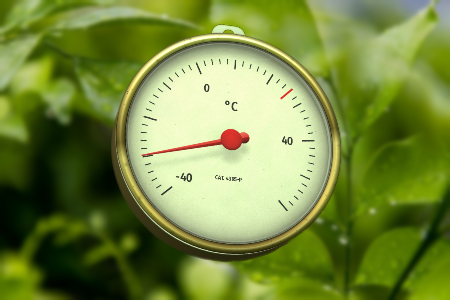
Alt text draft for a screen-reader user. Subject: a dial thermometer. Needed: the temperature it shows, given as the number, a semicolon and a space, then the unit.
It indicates -30; °C
